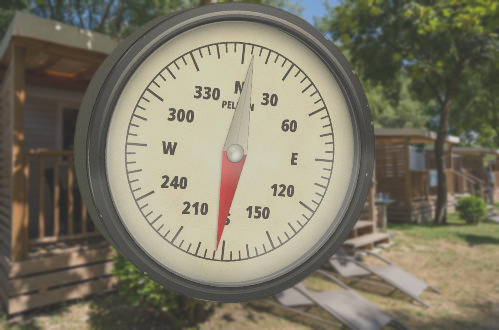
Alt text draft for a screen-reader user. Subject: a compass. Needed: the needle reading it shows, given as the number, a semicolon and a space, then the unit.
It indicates 185; °
